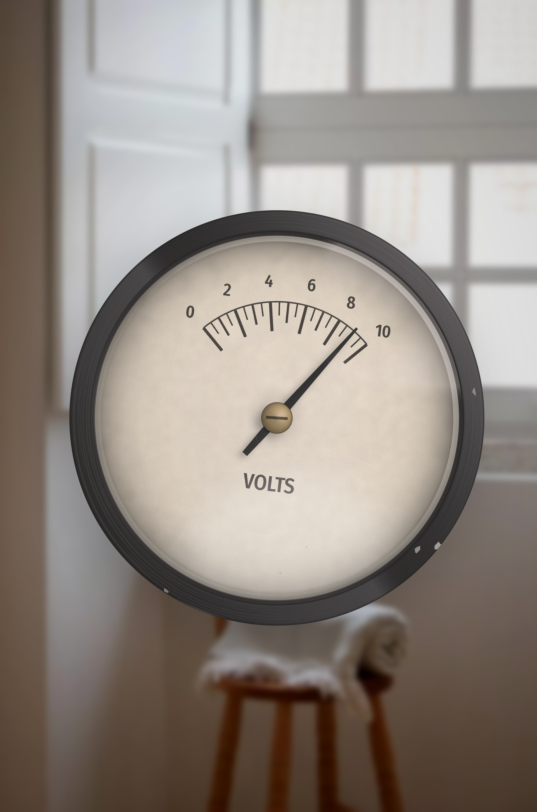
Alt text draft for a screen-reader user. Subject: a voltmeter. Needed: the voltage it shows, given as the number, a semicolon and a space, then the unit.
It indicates 9; V
